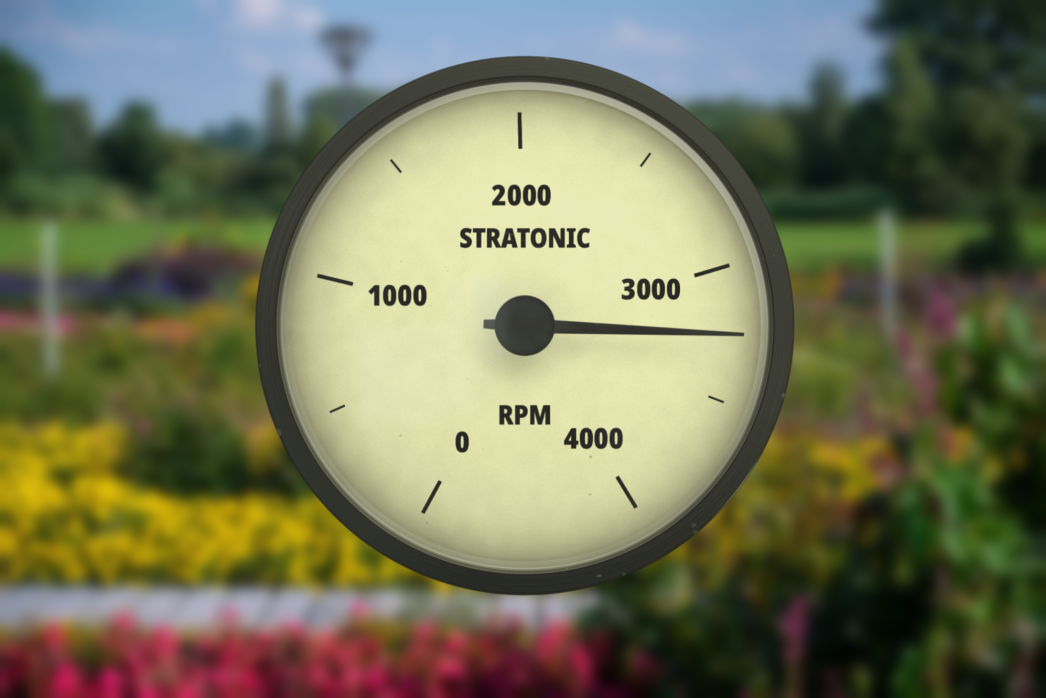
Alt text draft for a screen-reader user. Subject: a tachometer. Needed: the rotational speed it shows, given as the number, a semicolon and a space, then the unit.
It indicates 3250; rpm
